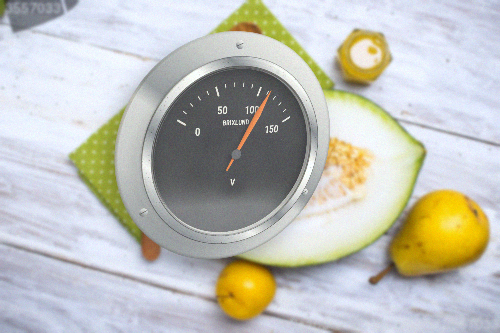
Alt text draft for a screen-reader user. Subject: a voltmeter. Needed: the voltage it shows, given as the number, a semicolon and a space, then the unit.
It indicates 110; V
